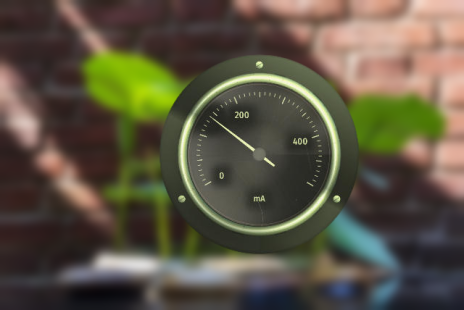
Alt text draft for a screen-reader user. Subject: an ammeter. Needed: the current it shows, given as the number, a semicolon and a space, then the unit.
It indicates 140; mA
